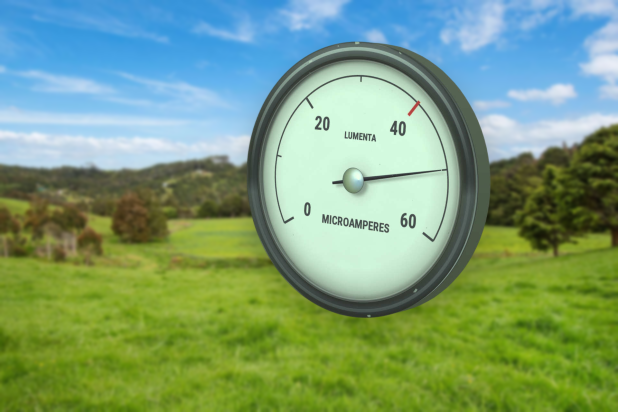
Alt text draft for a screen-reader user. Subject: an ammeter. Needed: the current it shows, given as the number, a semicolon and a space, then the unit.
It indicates 50; µA
